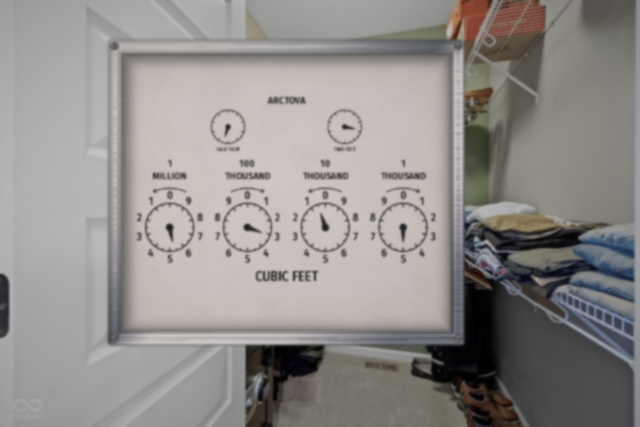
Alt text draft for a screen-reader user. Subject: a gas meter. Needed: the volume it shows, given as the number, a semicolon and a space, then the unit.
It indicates 530500; ft³
